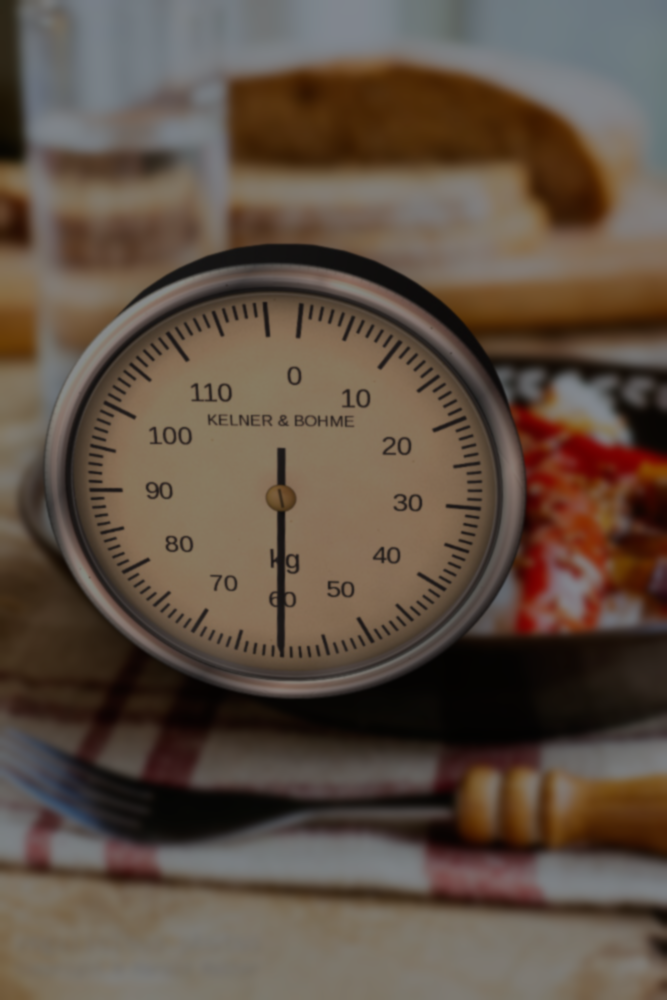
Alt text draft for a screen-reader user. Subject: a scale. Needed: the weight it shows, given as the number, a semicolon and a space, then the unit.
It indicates 60; kg
